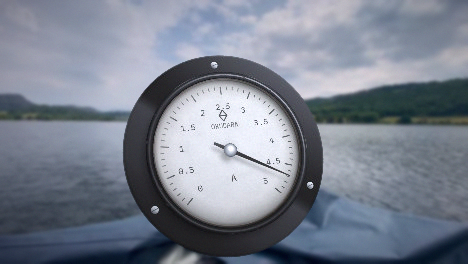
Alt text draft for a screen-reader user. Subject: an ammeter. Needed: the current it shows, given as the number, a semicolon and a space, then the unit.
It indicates 4.7; A
